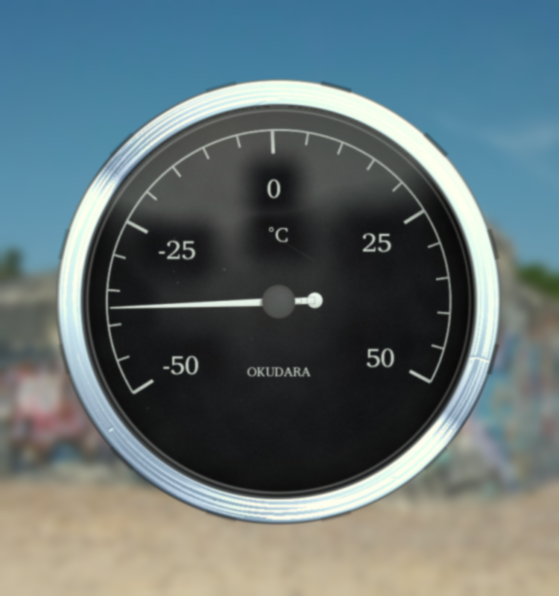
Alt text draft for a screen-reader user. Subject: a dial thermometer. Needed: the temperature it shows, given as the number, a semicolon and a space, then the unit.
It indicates -37.5; °C
